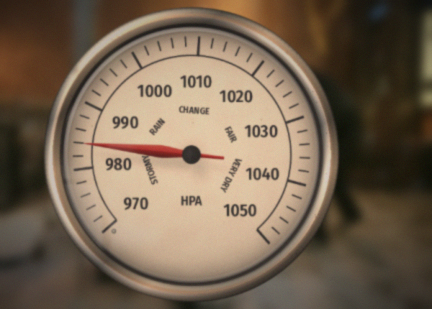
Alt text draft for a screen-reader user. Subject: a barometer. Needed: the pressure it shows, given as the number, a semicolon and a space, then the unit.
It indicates 984; hPa
